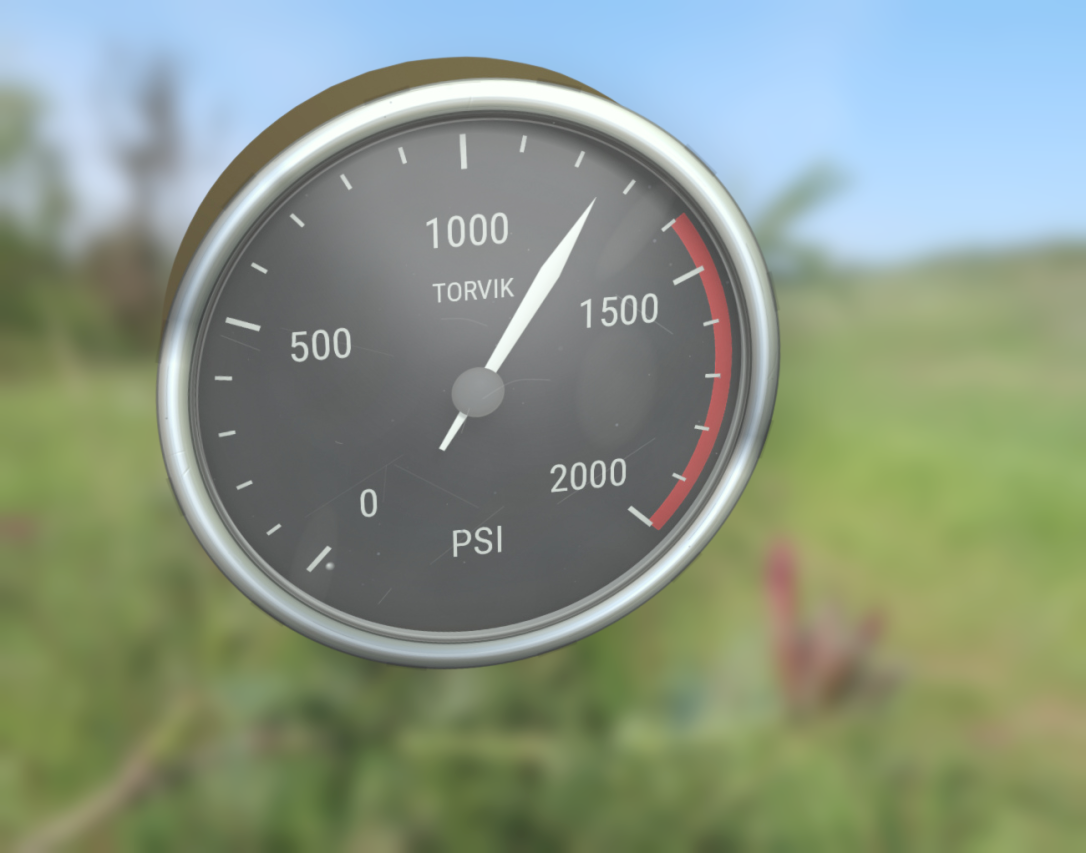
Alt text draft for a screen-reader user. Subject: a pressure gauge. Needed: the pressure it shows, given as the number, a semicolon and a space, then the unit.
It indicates 1250; psi
